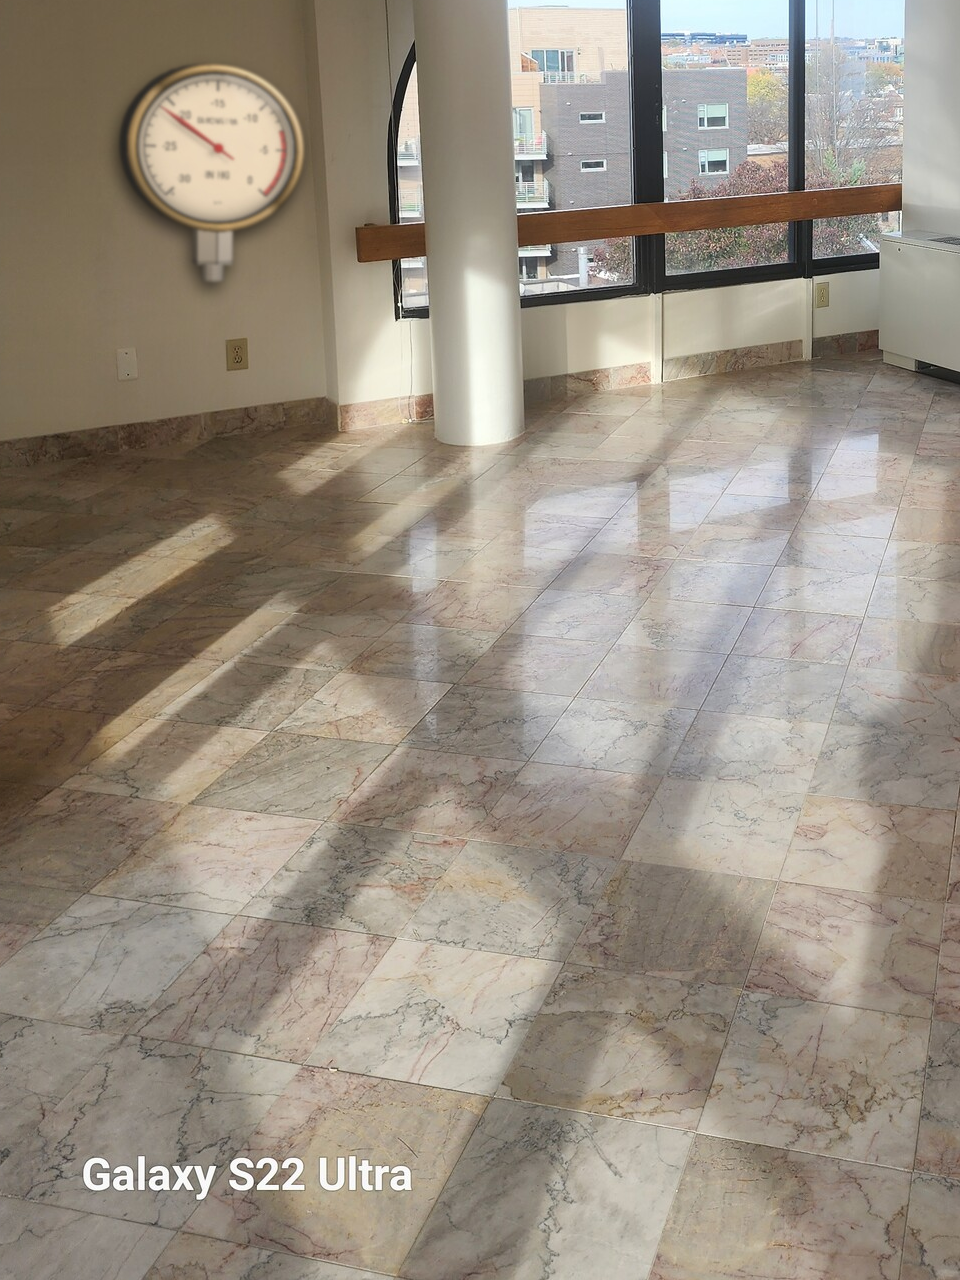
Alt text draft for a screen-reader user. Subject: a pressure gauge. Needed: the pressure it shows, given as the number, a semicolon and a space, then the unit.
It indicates -21; inHg
